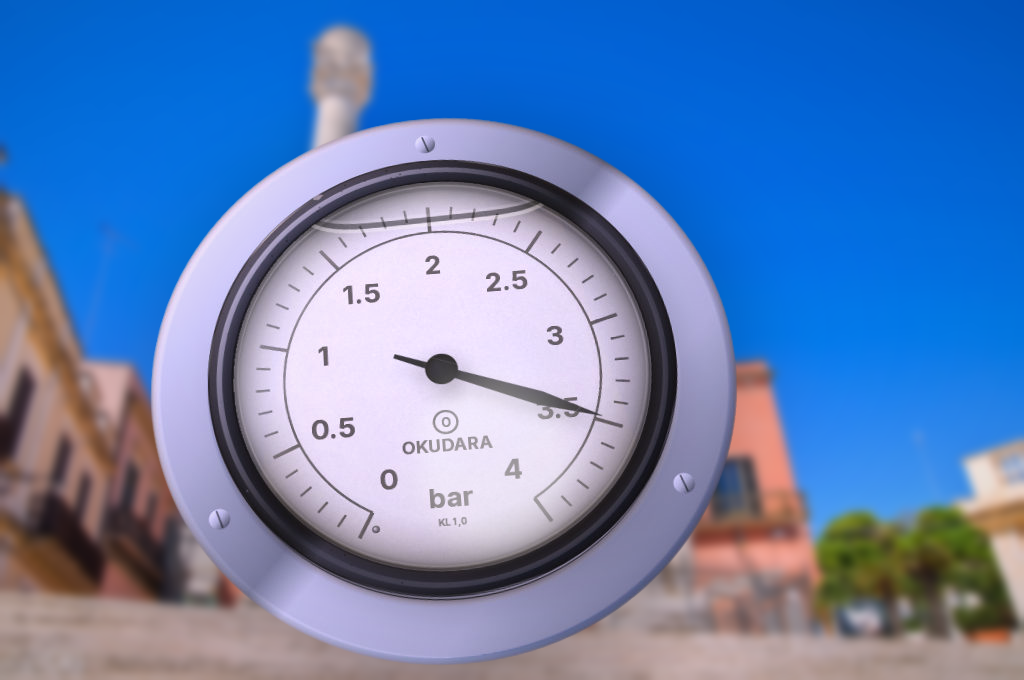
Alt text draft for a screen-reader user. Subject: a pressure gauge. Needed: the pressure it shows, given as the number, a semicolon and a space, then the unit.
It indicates 3.5; bar
